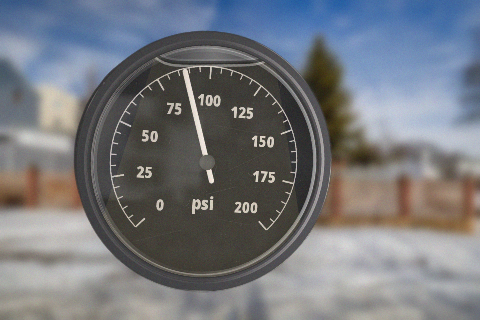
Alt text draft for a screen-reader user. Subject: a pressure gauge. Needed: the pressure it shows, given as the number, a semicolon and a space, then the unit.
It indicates 87.5; psi
